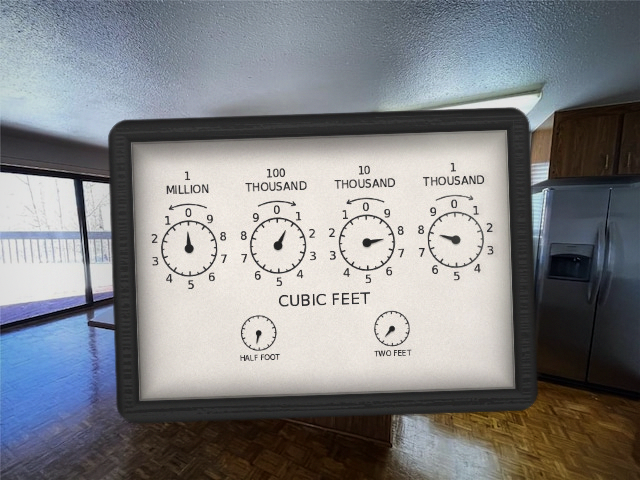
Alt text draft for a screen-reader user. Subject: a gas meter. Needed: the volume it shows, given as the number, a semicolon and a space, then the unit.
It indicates 7800; ft³
